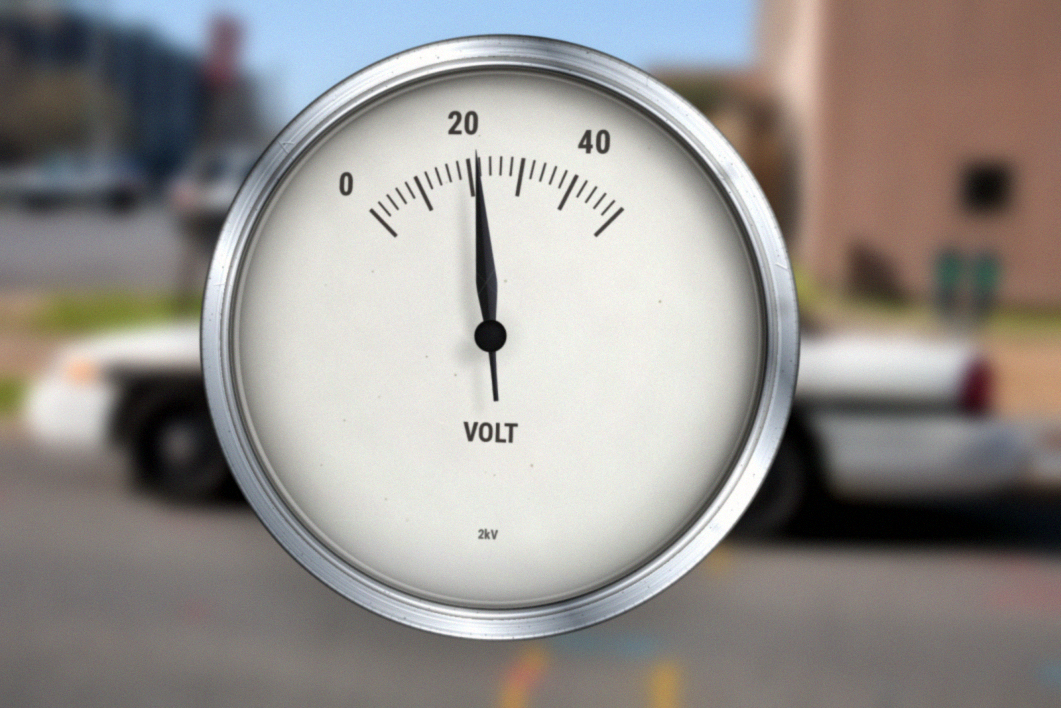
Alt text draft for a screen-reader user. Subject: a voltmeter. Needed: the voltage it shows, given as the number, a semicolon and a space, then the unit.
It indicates 22; V
